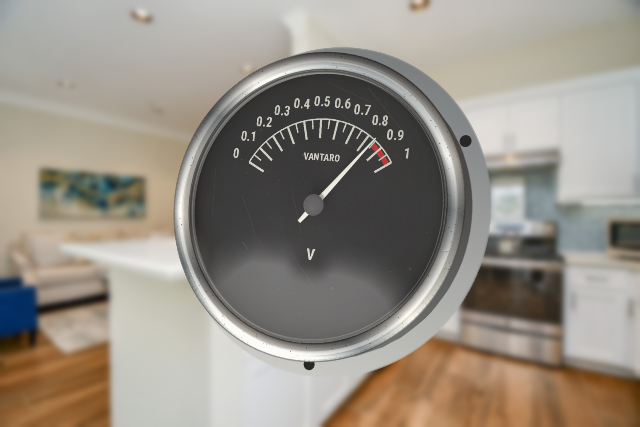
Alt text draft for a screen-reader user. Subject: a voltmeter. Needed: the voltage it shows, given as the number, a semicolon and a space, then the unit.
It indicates 0.85; V
